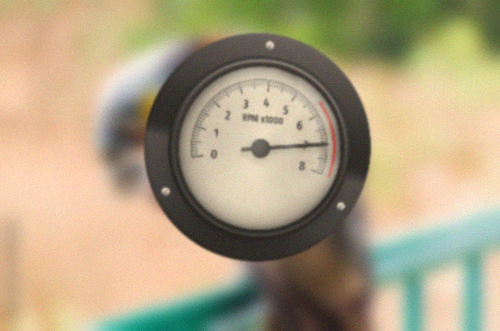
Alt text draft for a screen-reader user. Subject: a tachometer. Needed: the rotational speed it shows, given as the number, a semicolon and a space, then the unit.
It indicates 7000; rpm
